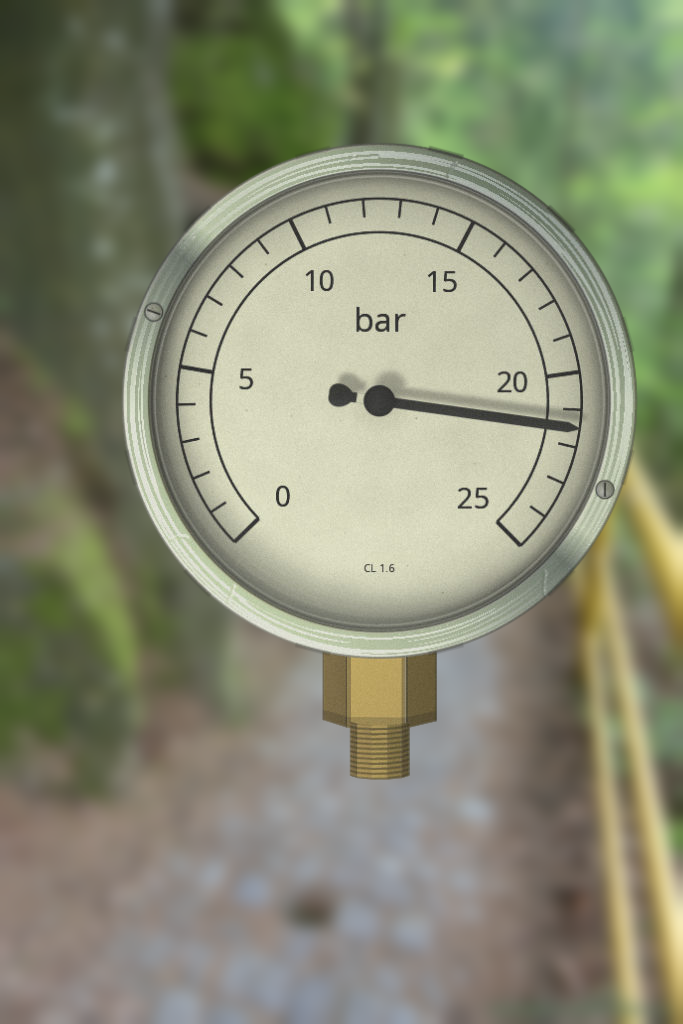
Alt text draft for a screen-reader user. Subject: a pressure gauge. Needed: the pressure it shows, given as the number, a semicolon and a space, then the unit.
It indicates 21.5; bar
